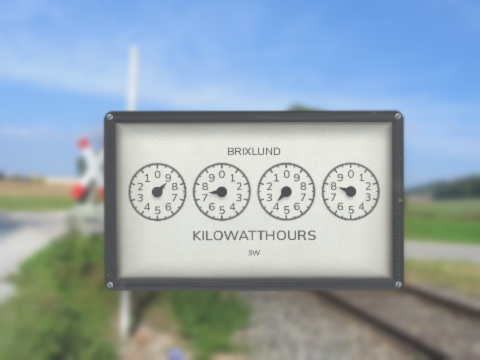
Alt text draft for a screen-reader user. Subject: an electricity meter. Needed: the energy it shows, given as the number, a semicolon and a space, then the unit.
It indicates 8738; kWh
